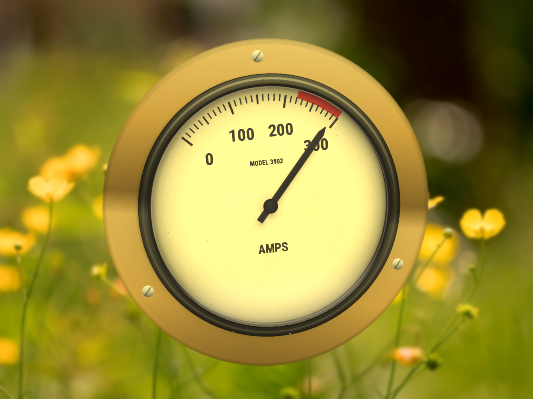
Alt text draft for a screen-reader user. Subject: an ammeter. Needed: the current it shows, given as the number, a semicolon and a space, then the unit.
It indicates 290; A
